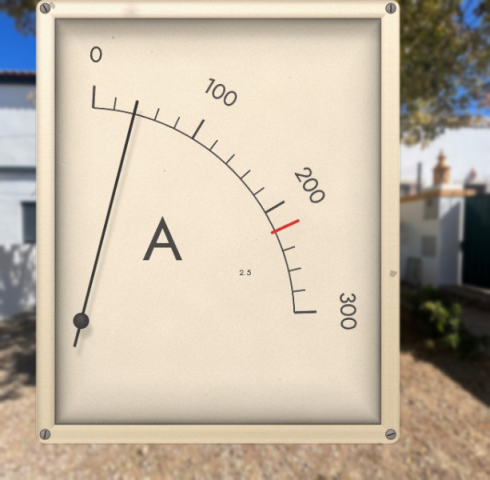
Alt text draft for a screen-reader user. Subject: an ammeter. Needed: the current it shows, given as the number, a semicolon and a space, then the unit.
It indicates 40; A
